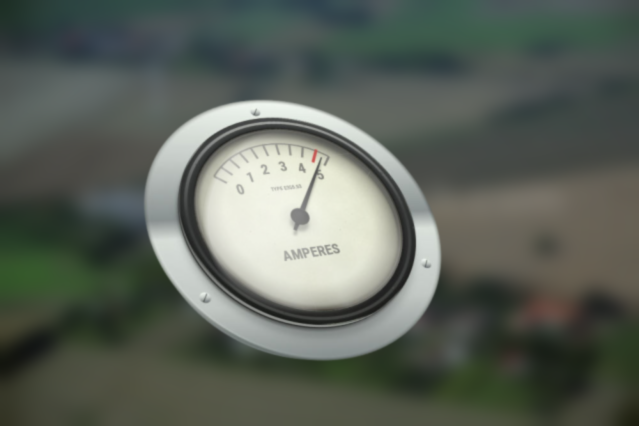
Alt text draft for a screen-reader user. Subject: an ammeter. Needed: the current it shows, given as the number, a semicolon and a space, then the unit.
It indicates 4.75; A
